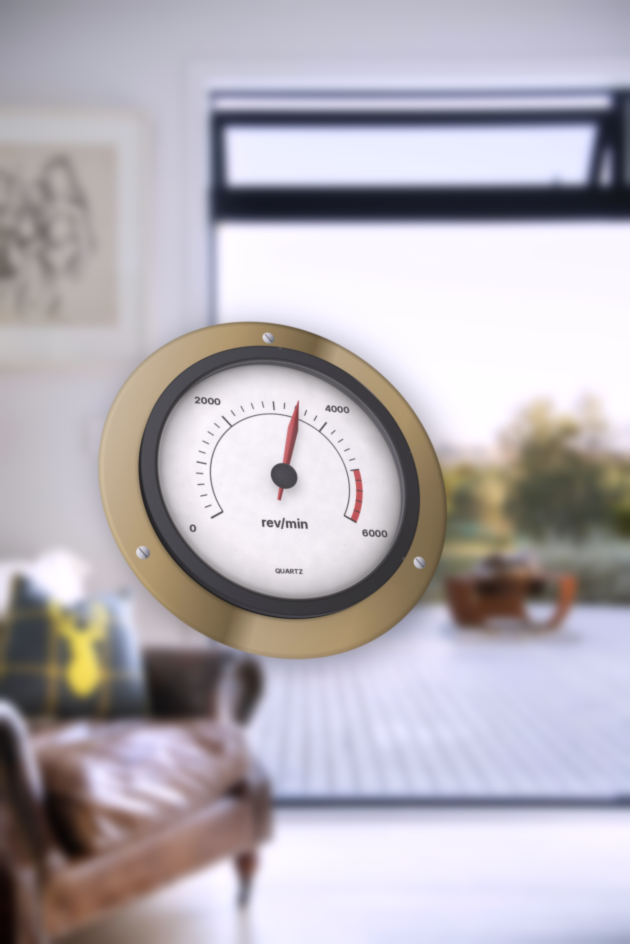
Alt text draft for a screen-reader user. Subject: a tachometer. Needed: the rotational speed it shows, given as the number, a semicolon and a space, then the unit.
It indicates 3400; rpm
